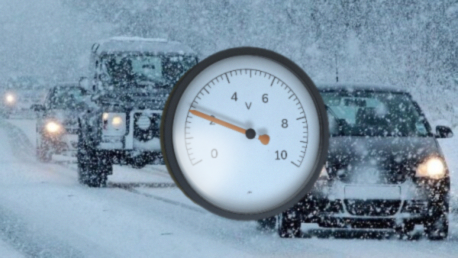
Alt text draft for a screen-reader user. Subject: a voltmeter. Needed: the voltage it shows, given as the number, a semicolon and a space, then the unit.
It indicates 2; V
